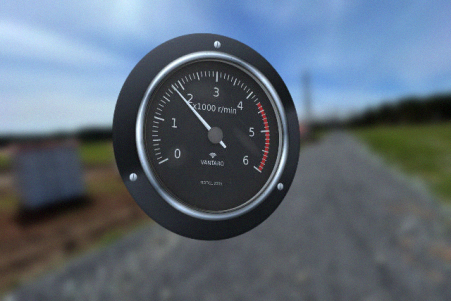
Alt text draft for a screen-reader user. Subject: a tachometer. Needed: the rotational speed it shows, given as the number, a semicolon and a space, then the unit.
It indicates 1800; rpm
